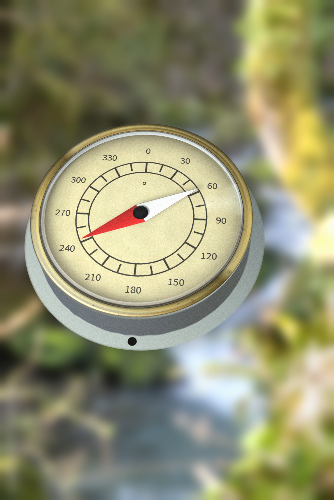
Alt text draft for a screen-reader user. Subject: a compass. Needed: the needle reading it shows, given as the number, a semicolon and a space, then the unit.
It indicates 240; °
